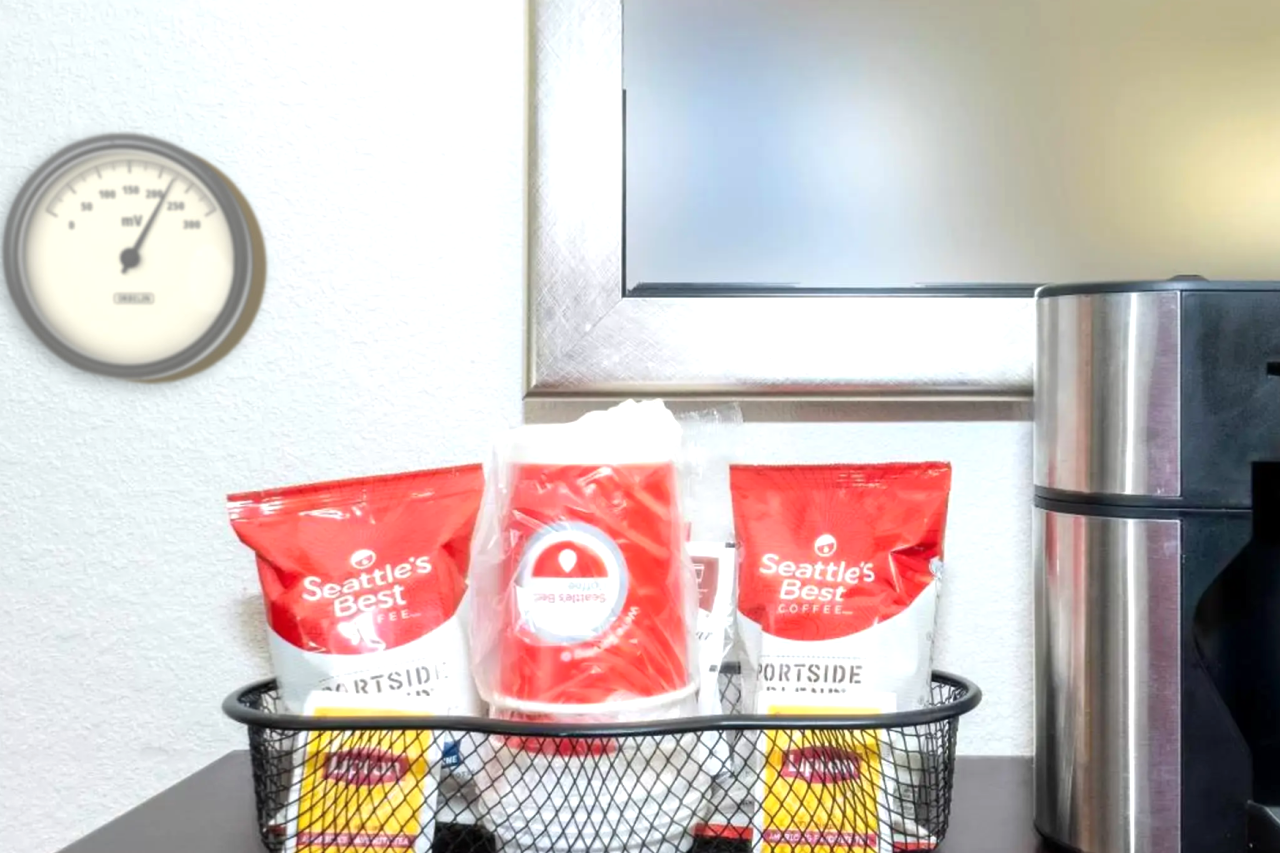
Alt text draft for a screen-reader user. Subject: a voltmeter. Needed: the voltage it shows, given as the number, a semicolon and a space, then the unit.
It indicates 225; mV
